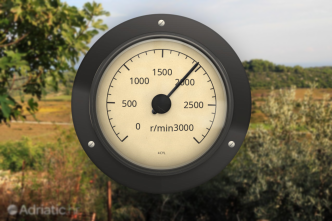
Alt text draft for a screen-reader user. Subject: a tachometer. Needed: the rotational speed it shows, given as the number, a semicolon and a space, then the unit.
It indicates 1950; rpm
